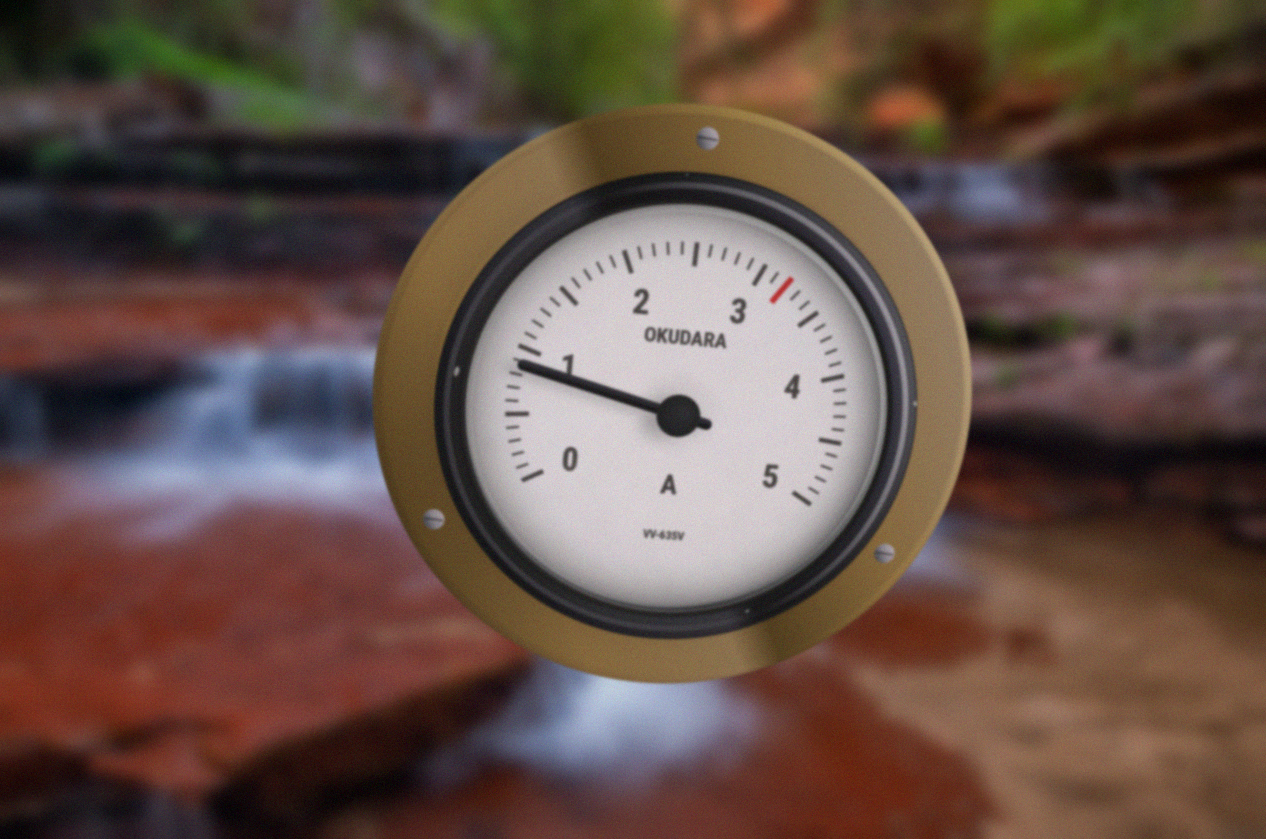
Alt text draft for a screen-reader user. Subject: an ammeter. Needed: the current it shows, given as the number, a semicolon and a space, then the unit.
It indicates 0.9; A
